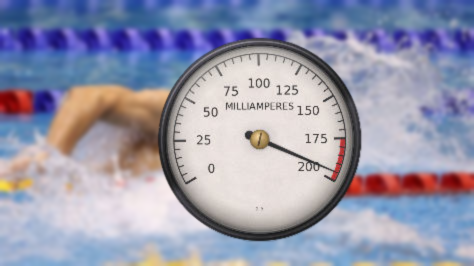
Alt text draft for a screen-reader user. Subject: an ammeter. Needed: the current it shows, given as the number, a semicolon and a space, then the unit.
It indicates 195; mA
